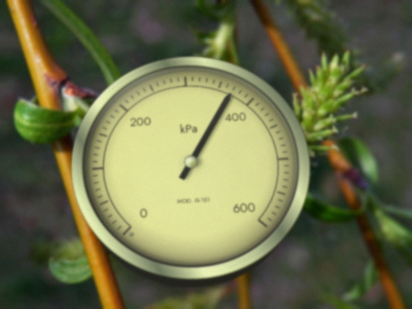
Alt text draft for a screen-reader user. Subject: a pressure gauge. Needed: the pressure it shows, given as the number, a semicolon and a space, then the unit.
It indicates 370; kPa
